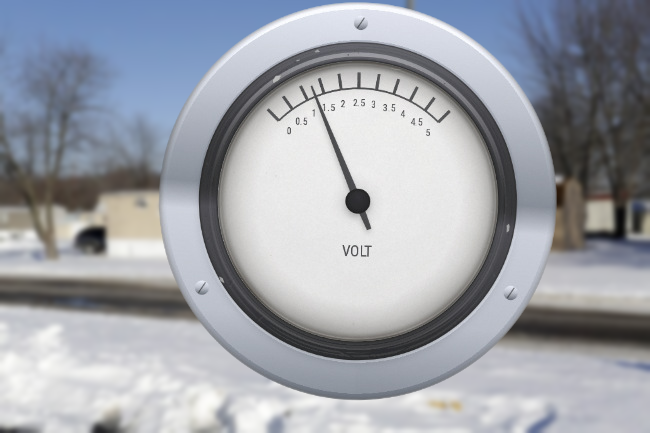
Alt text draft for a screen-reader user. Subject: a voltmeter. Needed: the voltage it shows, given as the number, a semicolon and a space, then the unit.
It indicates 1.25; V
